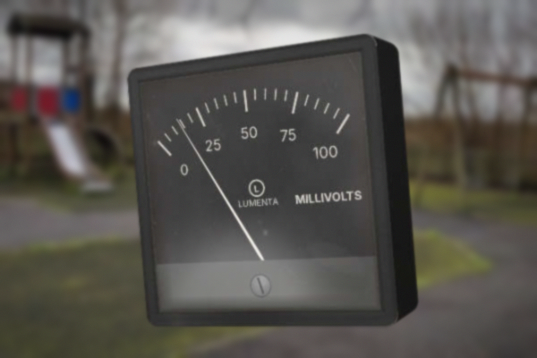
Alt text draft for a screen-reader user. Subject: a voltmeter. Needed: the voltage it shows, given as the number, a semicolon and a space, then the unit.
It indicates 15; mV
